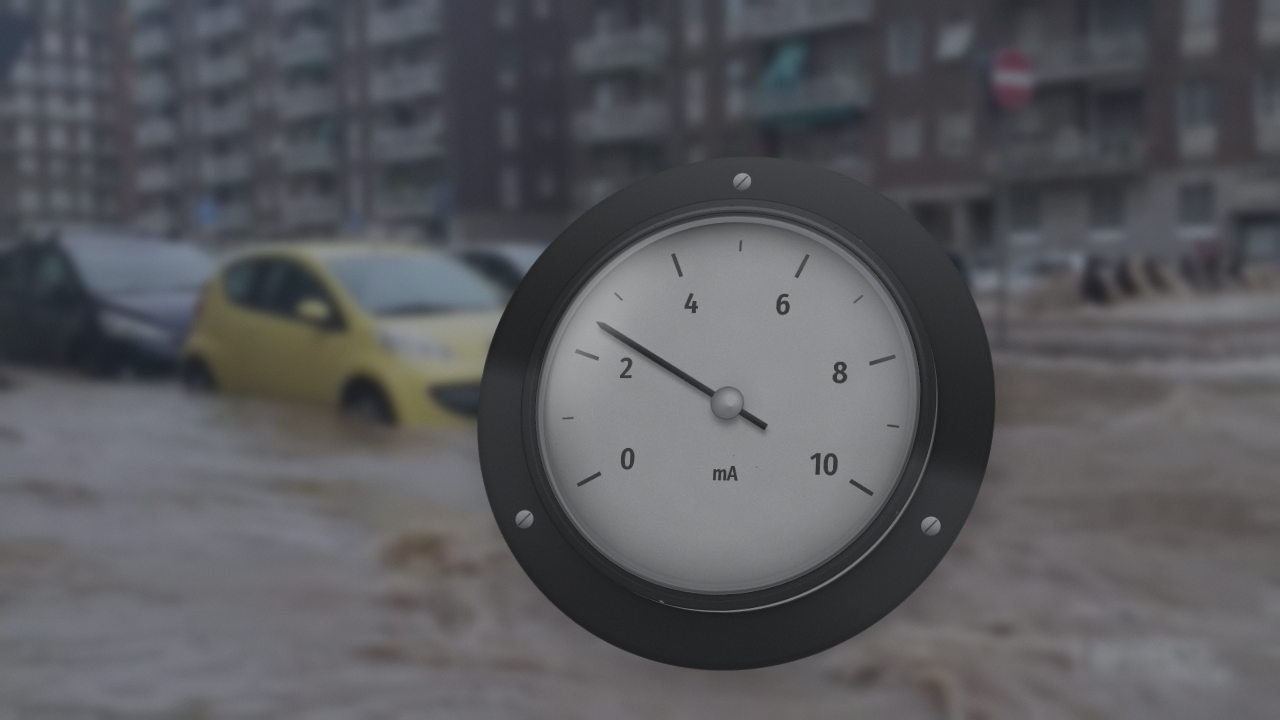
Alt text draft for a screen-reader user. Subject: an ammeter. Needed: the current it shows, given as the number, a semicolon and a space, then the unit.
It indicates 2.5; mA
